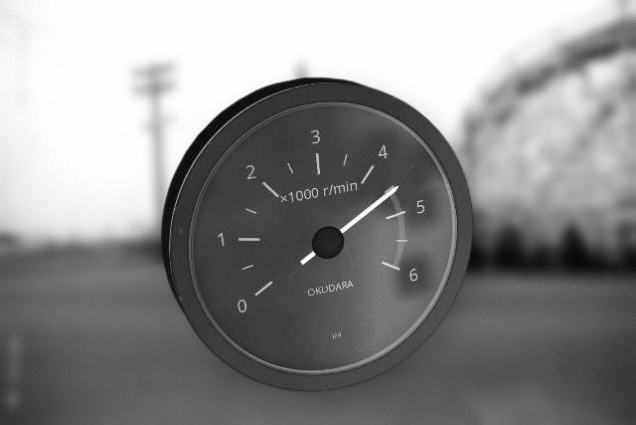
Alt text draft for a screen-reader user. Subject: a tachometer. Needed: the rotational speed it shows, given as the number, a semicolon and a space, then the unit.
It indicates 4500; rpm
